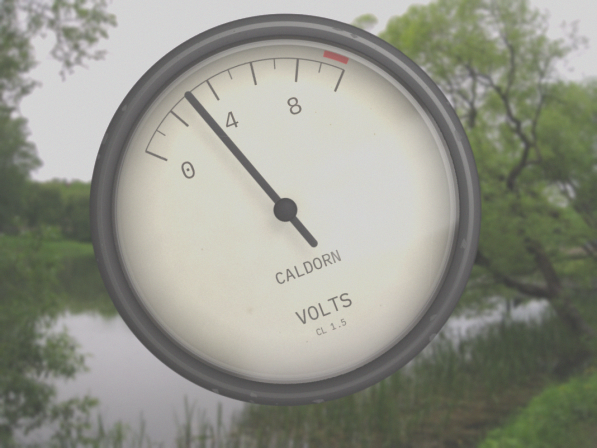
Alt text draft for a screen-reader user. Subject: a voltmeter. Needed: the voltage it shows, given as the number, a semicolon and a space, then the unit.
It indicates 3; V
